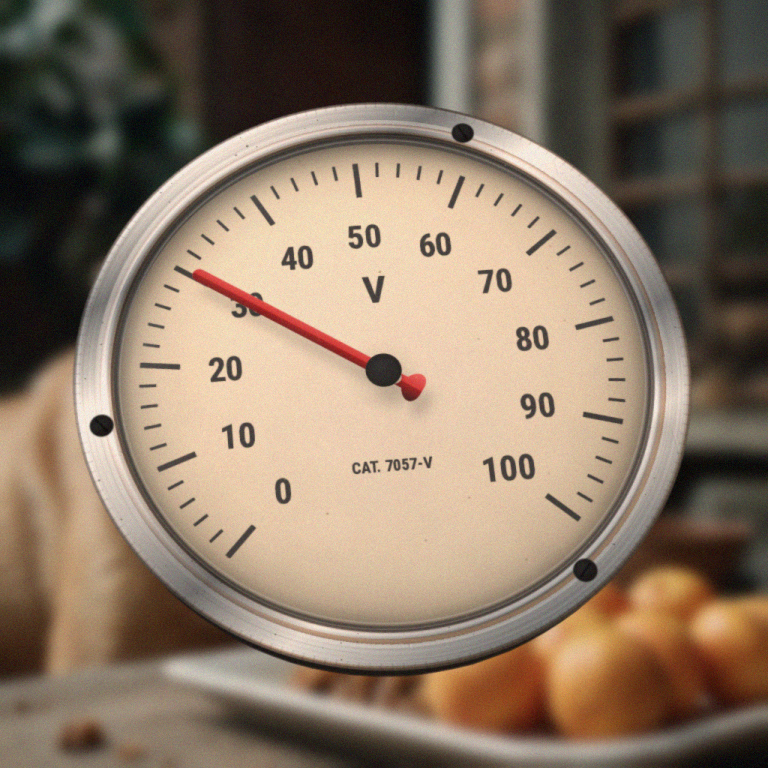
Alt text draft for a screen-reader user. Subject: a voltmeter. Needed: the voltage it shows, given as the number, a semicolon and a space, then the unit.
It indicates 30; V
